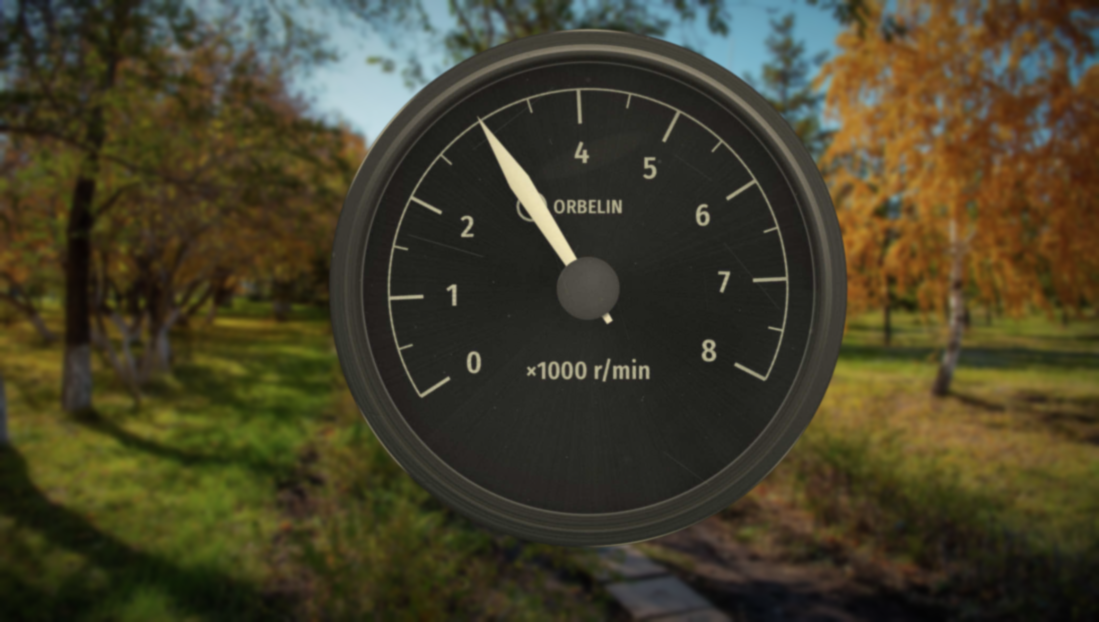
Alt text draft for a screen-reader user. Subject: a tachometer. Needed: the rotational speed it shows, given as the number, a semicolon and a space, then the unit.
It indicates 3000; rpm
